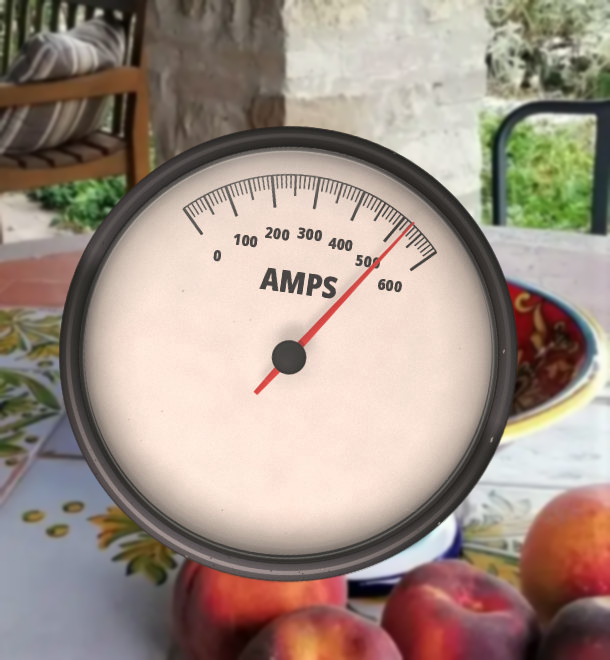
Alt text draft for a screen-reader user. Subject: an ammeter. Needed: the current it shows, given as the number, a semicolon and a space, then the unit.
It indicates 520; A
